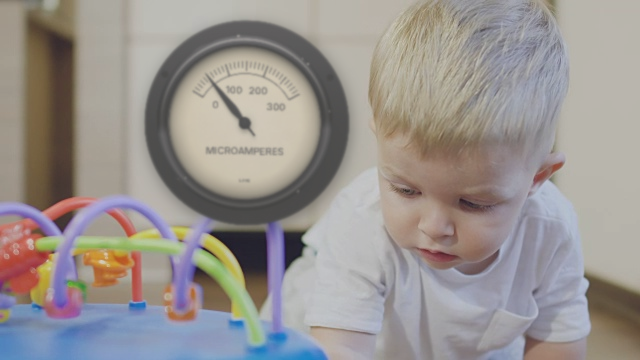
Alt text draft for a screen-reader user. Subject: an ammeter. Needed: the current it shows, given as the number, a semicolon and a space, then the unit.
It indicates 50; µA
